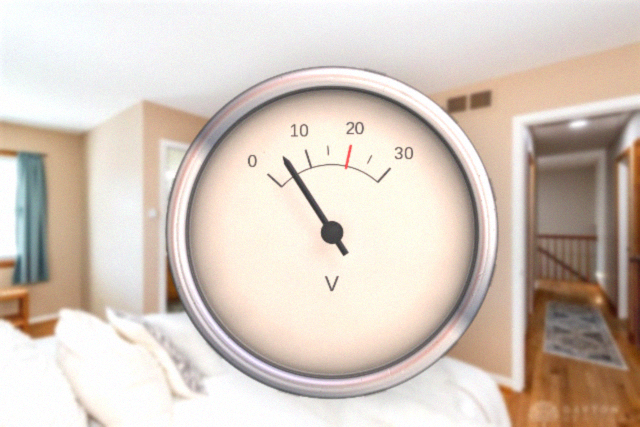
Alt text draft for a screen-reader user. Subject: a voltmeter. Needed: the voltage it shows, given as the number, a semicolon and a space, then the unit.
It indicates 5; V
